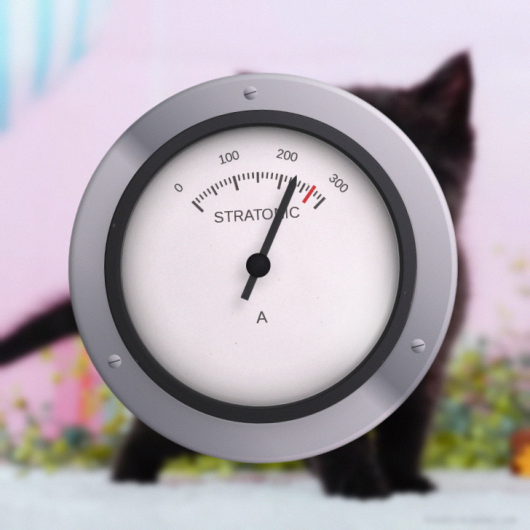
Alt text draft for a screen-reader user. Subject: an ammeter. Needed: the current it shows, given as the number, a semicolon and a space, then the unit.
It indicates 230; A
